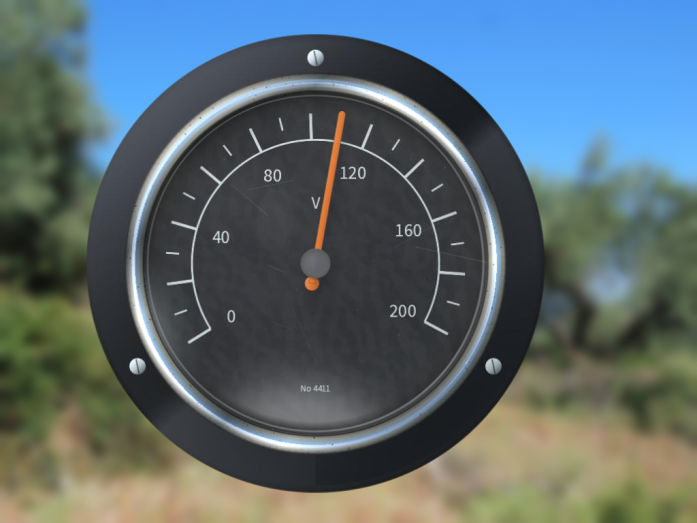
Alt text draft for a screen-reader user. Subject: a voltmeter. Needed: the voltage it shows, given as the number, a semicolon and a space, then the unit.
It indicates 110; V
